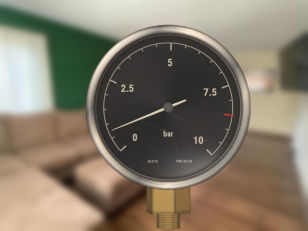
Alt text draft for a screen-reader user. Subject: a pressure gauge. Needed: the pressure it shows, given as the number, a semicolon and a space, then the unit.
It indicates 0.75; bar
